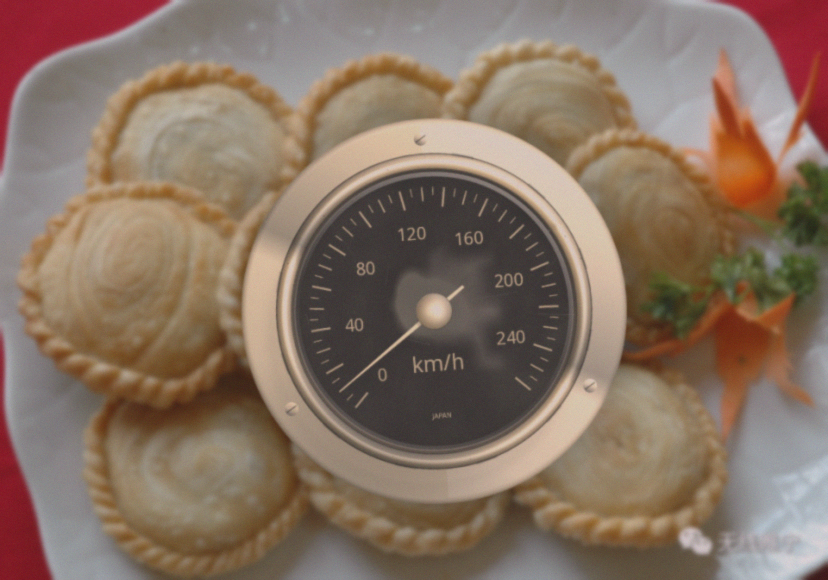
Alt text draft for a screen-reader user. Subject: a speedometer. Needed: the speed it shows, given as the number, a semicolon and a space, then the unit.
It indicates 10; km/h
